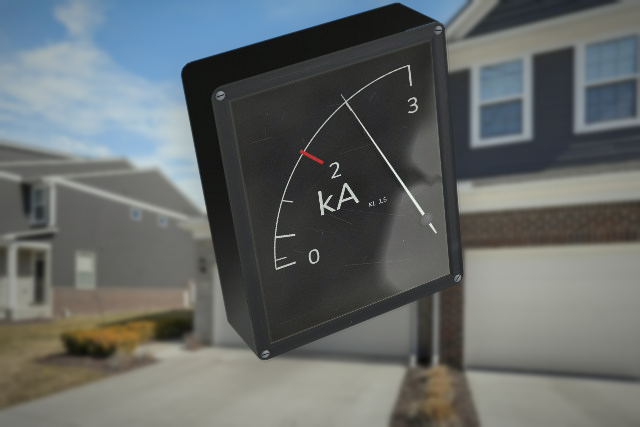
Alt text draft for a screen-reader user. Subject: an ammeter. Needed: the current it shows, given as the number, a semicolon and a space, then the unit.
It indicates 2.5; kA
